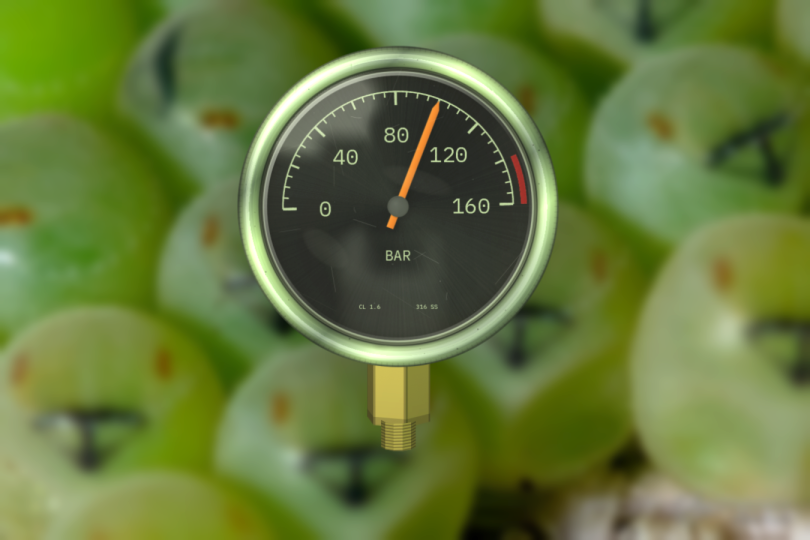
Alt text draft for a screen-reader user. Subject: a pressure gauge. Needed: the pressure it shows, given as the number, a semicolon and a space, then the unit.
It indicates 100; bar
